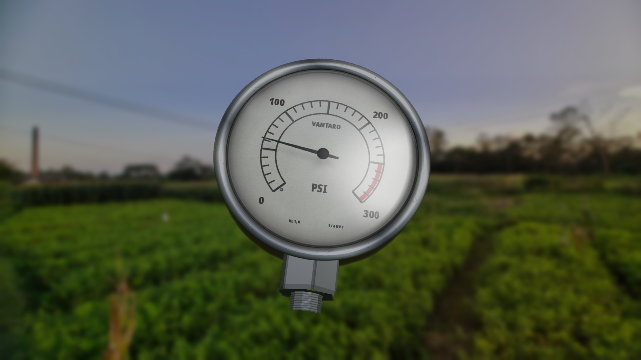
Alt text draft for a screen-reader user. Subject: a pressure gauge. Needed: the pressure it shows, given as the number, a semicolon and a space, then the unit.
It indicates 60; psi
